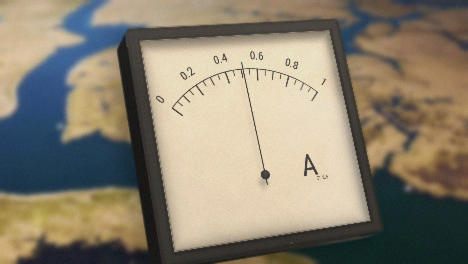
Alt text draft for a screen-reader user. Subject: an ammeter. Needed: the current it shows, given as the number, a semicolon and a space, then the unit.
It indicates 0.5; A
